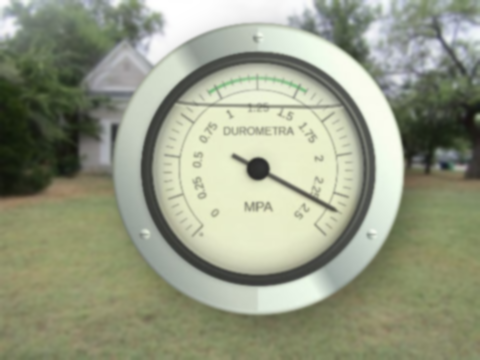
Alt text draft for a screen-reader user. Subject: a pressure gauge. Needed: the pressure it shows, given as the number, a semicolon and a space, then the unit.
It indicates 2.35; MPa
